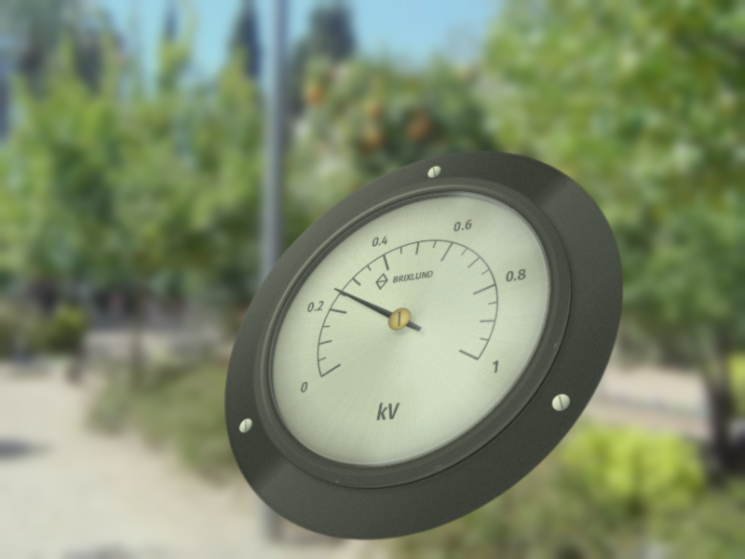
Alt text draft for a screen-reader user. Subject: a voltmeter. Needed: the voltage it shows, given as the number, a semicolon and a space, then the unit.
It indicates 0.25; kV
